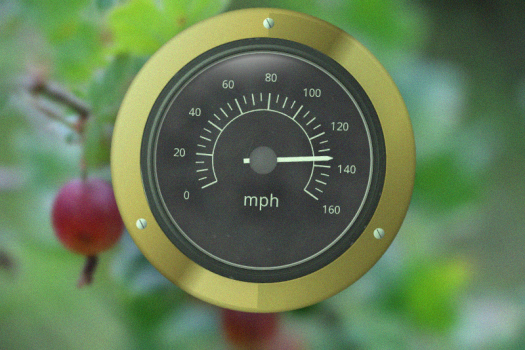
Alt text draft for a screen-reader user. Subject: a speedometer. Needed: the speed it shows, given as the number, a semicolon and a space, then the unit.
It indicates 135; mph
